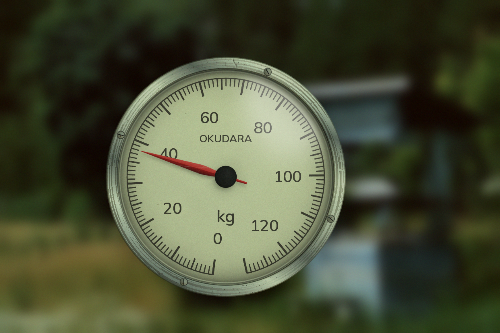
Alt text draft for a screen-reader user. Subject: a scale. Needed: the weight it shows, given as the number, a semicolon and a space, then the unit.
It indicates 38; kg
